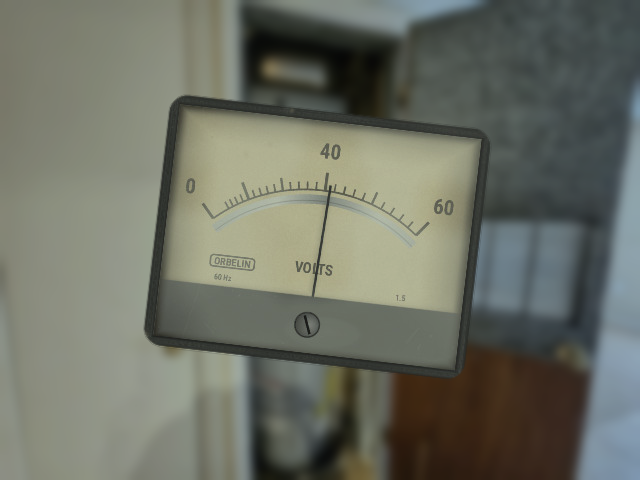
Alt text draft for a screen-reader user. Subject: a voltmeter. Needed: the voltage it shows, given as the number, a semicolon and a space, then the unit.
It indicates 41; V
